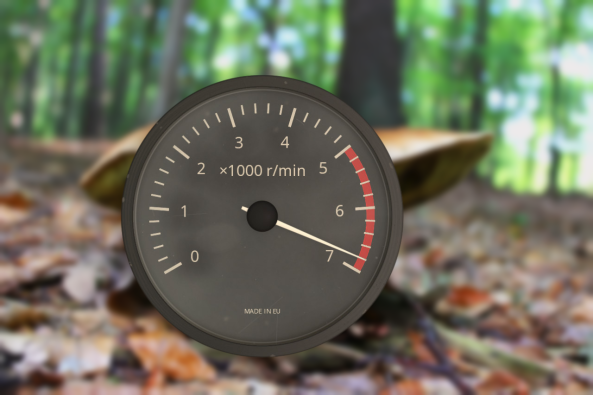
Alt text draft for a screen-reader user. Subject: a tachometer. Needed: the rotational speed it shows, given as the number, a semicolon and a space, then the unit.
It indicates 6800; rpm
